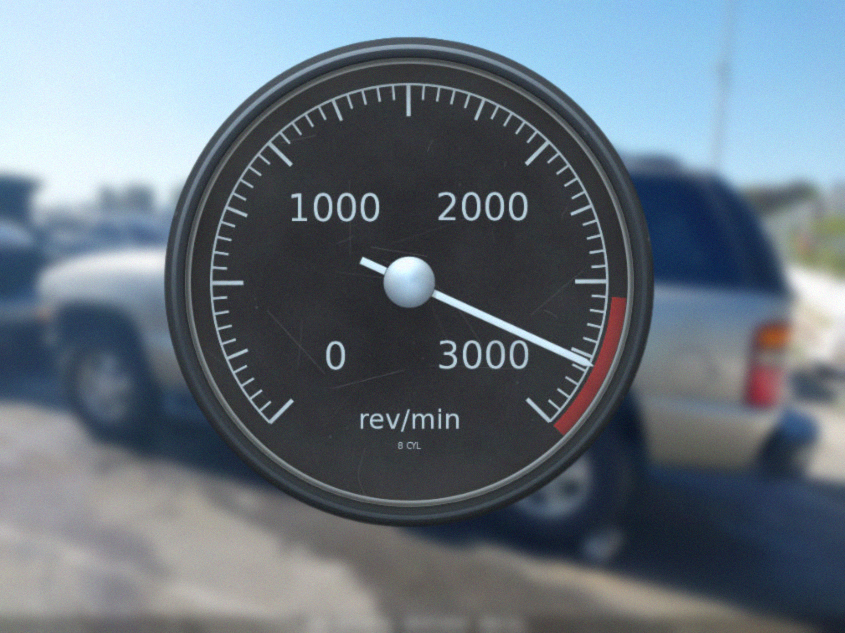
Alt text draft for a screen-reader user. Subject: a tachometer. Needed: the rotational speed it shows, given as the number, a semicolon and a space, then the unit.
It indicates 2775; rpm
